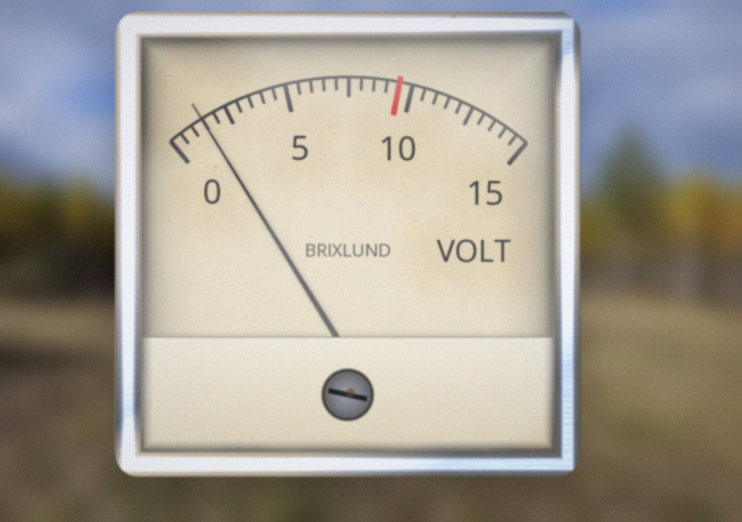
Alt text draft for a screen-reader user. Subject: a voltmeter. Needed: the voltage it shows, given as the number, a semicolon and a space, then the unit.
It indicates 1.5; V
